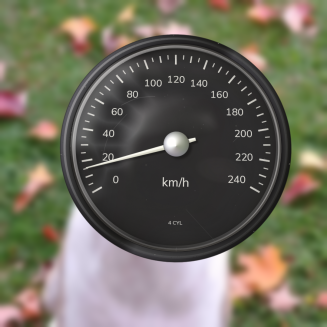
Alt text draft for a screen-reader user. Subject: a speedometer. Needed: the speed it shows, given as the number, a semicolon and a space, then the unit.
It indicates 15; km/h
